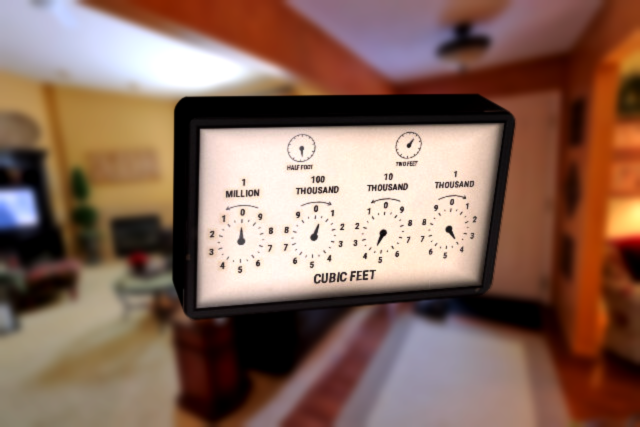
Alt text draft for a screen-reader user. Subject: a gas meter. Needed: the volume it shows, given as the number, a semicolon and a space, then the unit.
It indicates 4400; ft³
